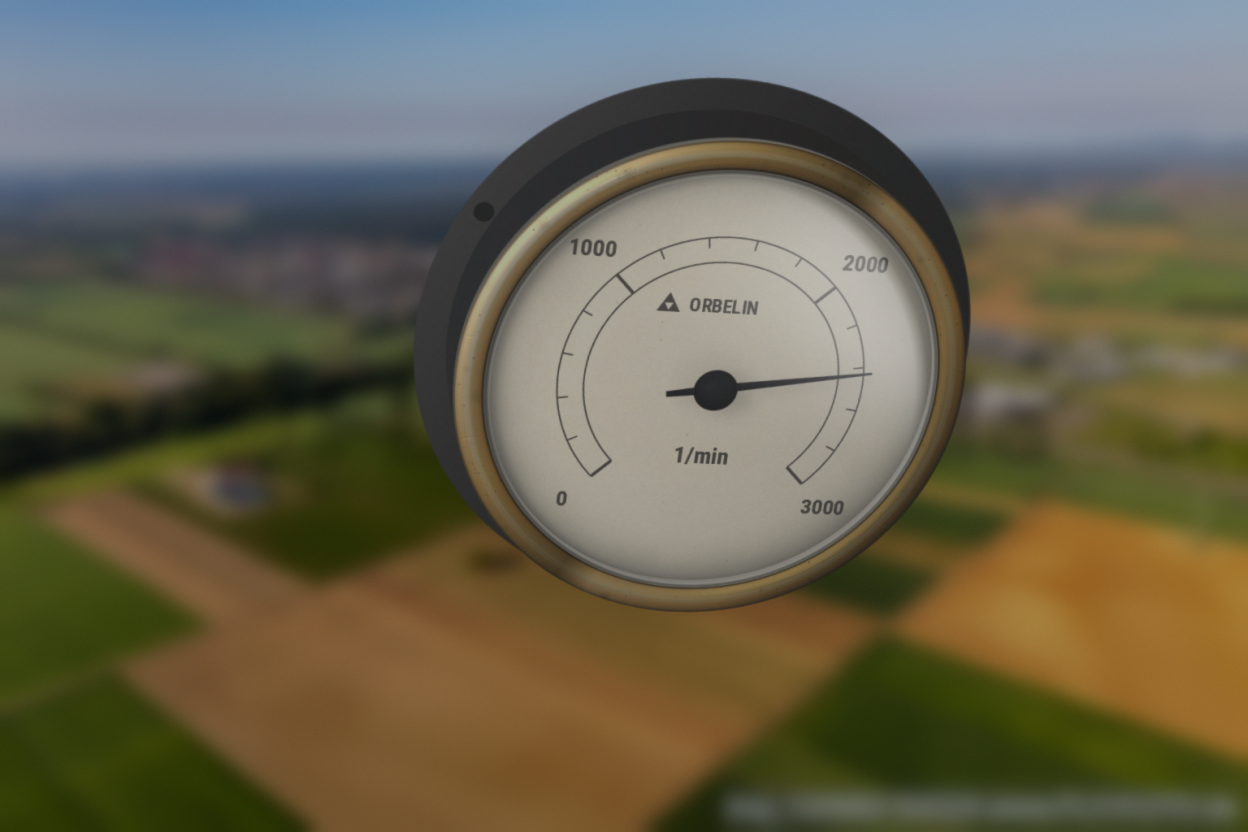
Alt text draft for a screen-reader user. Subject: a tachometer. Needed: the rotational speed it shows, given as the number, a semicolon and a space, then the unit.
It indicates 2400; rpm
